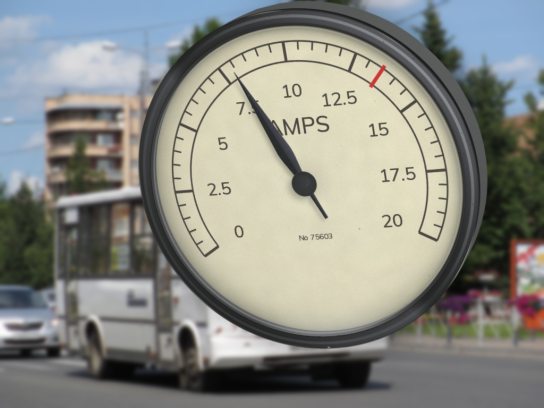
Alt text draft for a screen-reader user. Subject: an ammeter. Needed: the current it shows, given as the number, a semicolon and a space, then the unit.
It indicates 8; A
